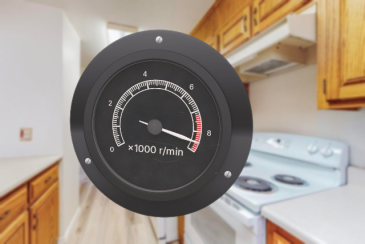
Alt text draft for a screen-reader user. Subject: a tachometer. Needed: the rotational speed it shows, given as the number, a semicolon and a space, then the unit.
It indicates 8500; rpm
